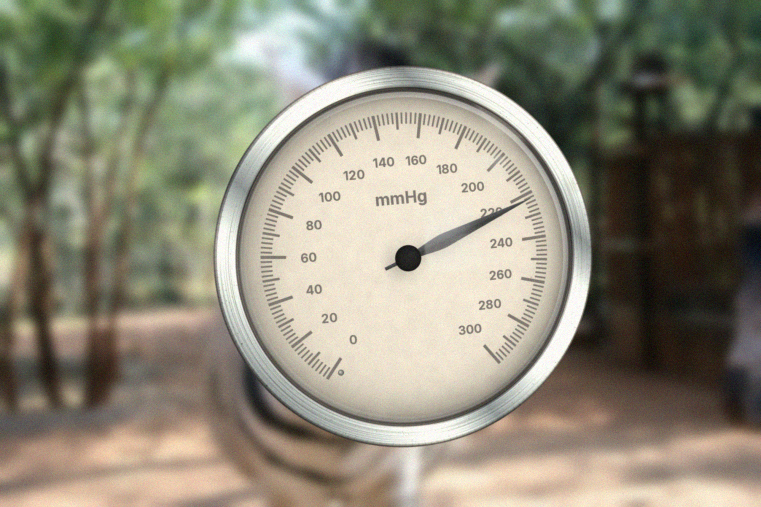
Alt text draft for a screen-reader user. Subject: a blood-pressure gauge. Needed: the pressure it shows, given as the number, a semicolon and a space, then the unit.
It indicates 222; mmHg
